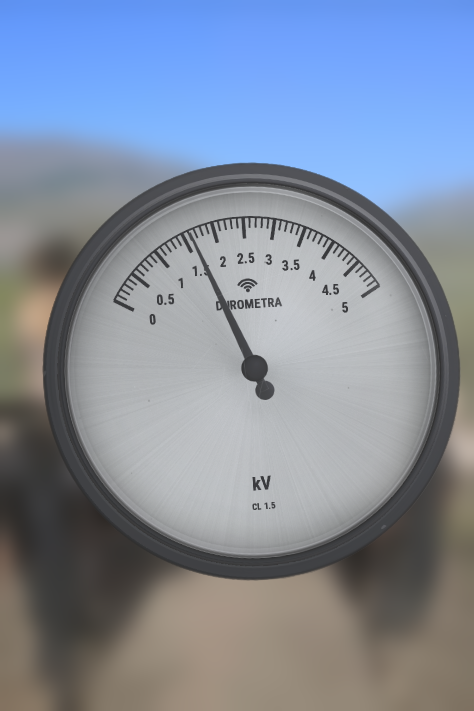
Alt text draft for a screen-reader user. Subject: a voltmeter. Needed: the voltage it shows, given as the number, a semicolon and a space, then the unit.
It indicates 1.6; kV
